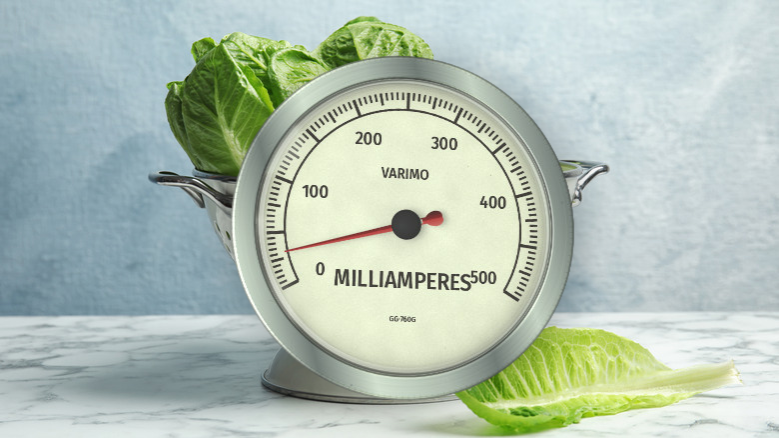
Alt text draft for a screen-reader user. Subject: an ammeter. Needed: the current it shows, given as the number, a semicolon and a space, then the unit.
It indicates 30; mA
